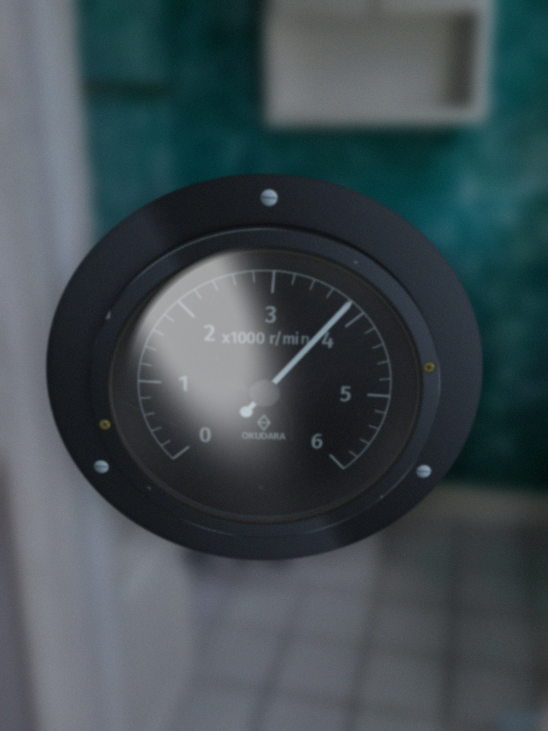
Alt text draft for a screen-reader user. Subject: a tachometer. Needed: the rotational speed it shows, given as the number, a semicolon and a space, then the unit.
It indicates 3800; rpm
